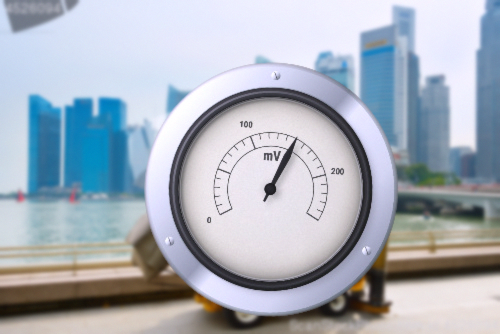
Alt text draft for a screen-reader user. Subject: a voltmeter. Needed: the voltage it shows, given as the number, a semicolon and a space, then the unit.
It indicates 150; mV
